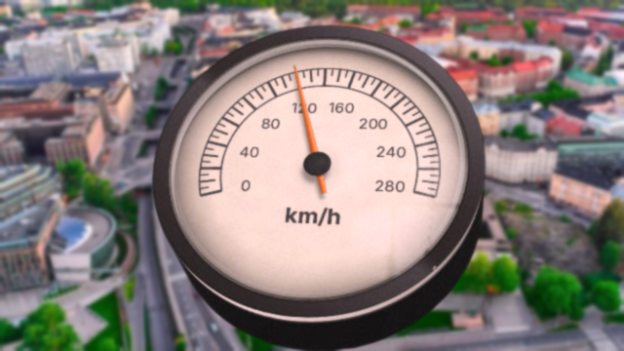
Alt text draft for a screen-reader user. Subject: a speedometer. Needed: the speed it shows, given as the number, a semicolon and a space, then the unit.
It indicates 120; km/h
